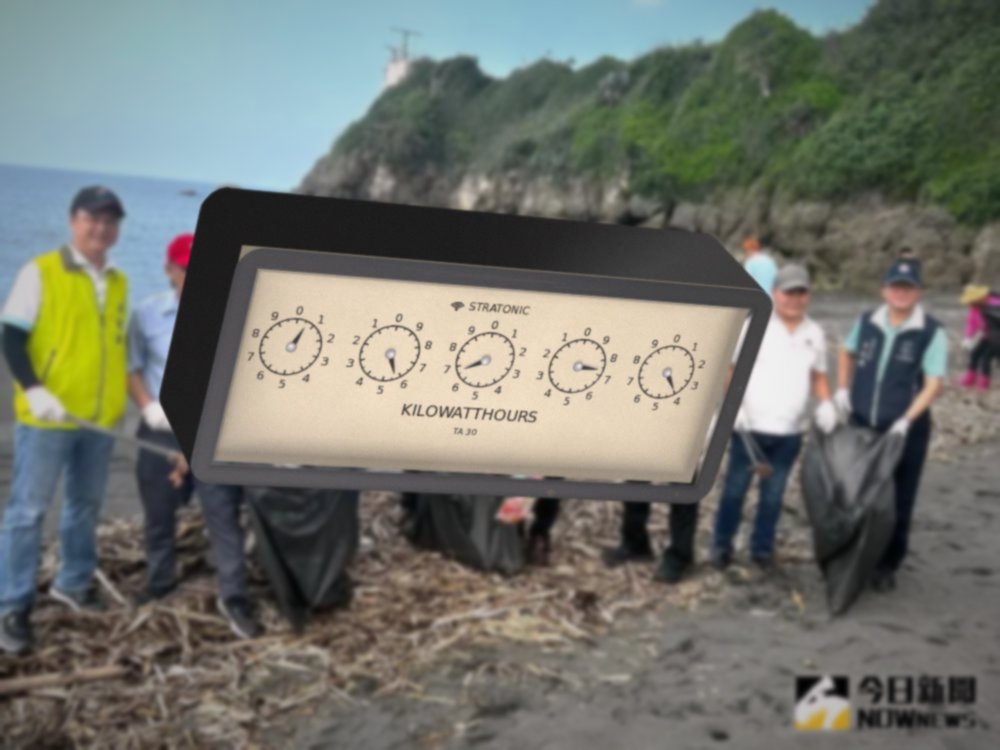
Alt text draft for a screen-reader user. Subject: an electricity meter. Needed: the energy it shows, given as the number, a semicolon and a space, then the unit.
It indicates 5674; kWh
